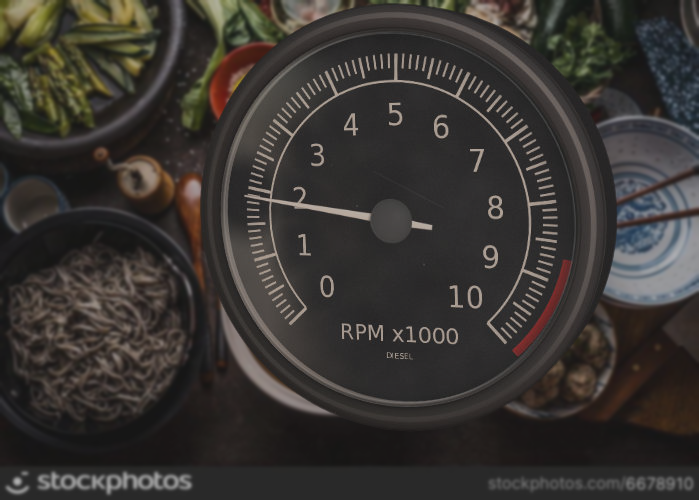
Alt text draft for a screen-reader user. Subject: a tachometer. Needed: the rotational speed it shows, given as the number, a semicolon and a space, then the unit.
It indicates 1900; rpm
